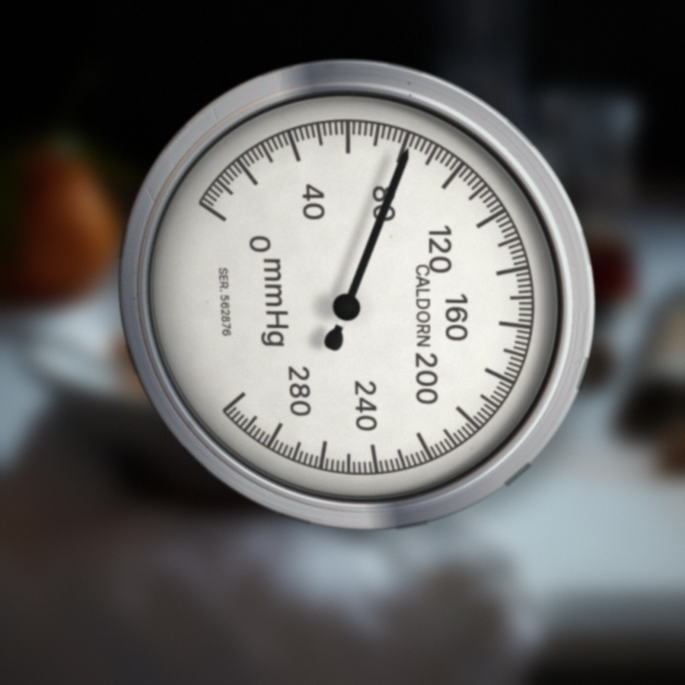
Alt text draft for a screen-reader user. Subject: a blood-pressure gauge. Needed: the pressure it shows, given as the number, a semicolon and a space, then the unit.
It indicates 82; mmHg
